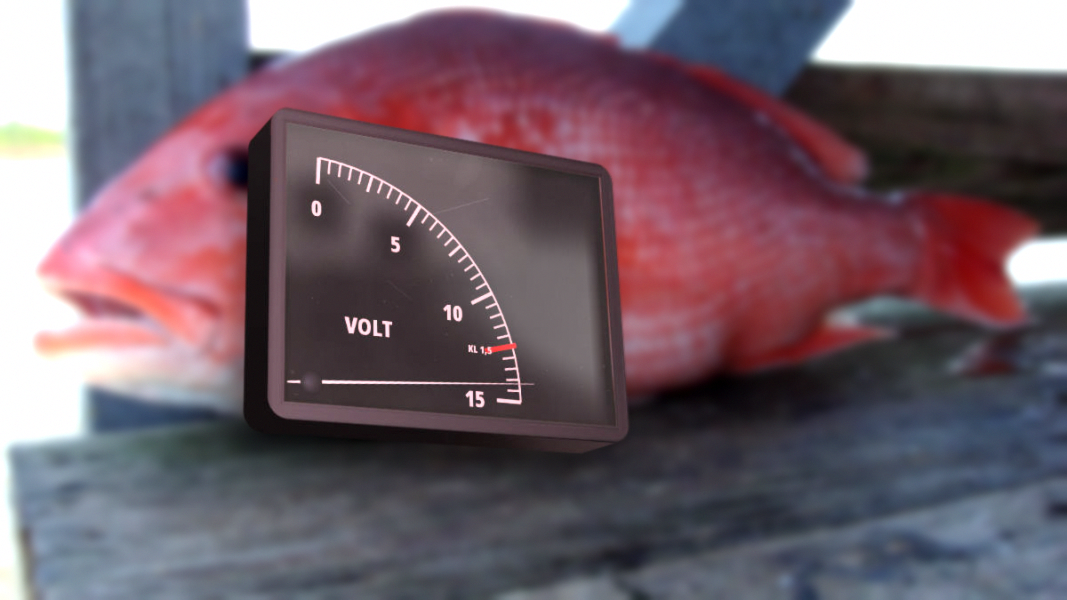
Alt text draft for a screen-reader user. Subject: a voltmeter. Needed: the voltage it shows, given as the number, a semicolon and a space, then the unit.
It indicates 14.25; V
